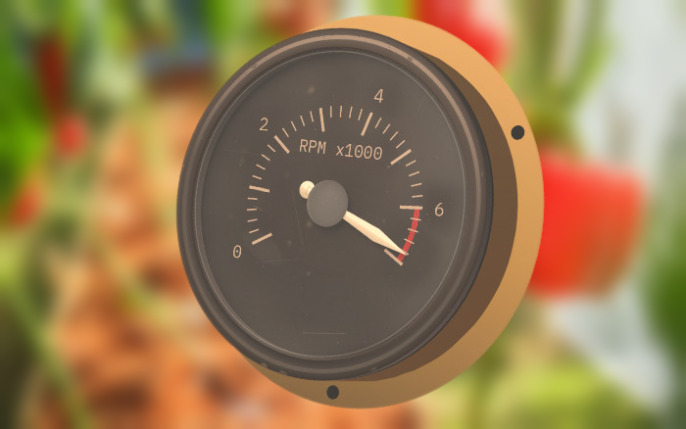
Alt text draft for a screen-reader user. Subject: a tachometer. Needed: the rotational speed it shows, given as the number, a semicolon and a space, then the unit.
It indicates 6800; rpm
